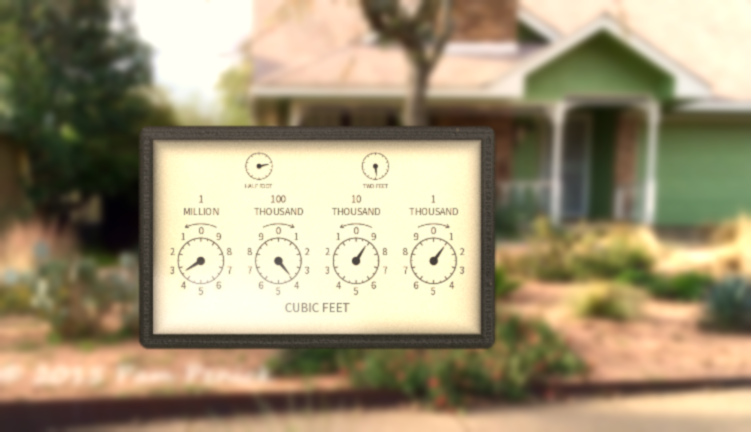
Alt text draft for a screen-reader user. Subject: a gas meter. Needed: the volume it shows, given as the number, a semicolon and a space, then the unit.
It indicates 339100; ft³
